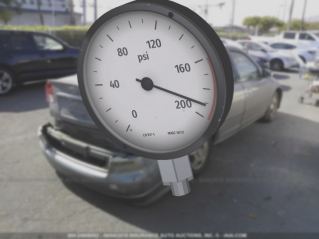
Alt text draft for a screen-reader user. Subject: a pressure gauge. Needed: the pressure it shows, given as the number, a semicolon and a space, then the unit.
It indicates 190; psi
